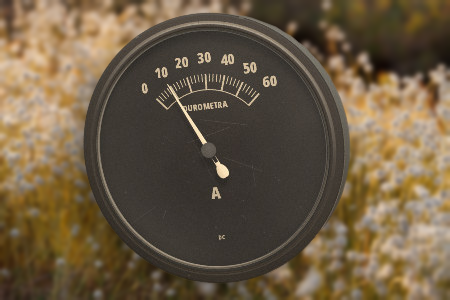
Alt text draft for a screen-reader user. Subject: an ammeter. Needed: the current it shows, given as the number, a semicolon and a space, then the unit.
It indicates 10; A
